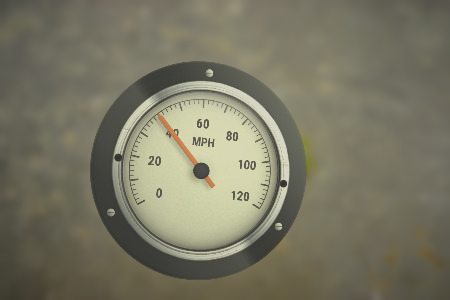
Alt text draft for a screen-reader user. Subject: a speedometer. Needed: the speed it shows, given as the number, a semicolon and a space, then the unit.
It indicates 40; mph
